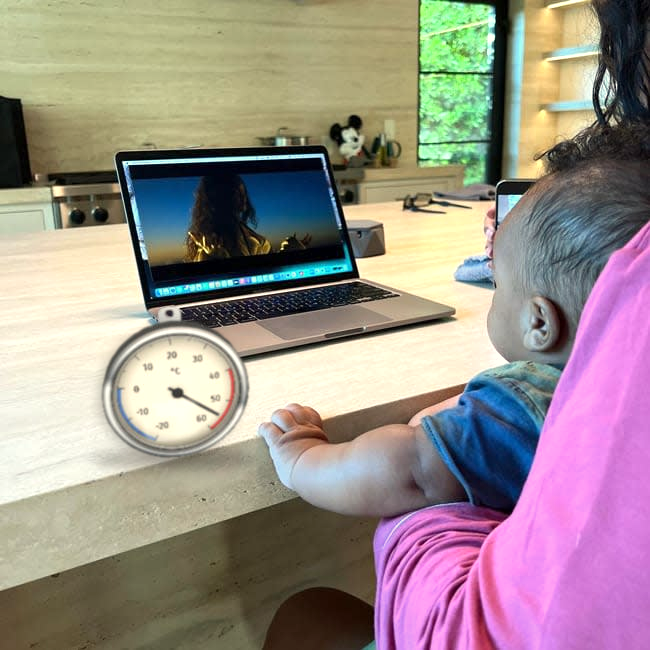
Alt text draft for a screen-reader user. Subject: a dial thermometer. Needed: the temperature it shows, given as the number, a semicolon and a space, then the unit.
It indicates 55; °C
